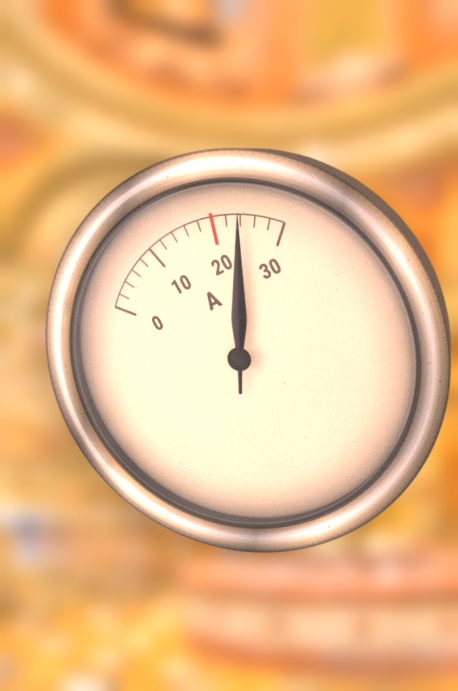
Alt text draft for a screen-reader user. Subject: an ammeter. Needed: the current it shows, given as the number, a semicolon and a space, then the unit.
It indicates 24; A
